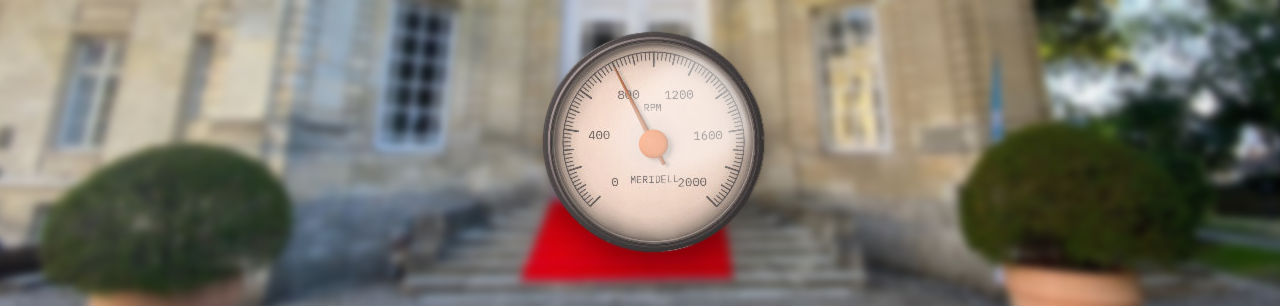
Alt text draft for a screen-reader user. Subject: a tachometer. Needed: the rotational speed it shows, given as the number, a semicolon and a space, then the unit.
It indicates 800; rpm
